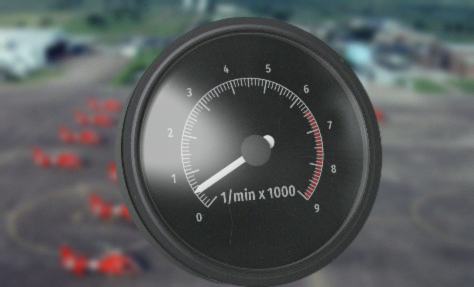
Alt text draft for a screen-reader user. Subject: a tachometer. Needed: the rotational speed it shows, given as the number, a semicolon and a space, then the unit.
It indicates 500; rpm
